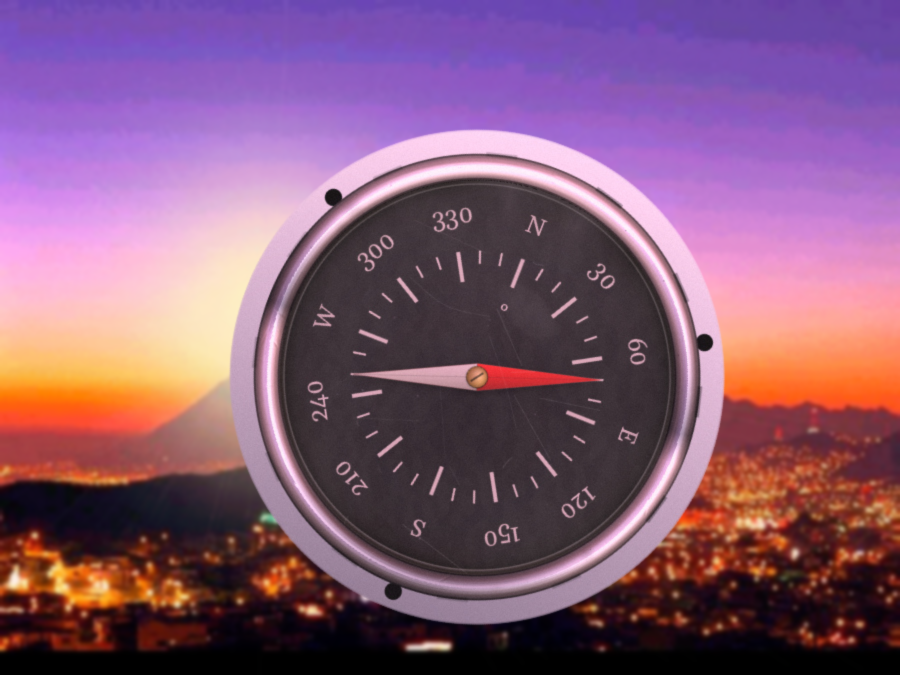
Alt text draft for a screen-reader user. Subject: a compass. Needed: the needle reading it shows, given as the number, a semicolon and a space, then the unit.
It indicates 70; °
